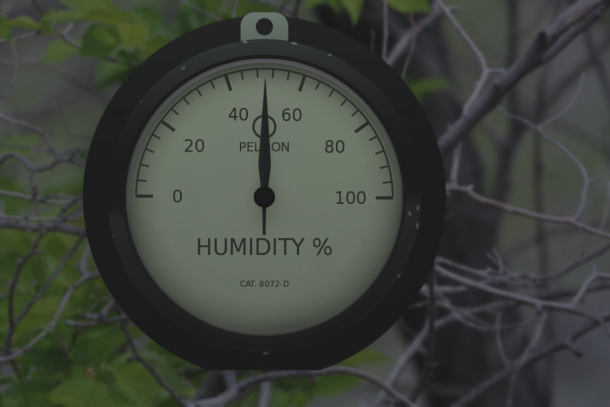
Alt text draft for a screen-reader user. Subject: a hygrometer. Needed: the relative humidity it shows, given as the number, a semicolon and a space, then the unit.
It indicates 50; %
